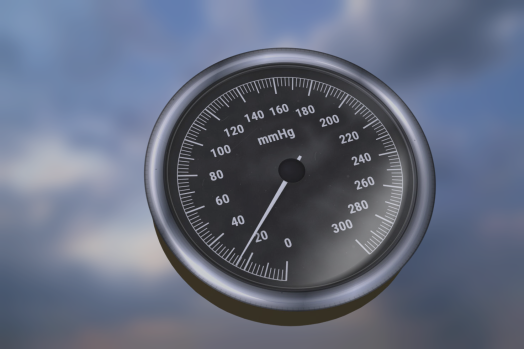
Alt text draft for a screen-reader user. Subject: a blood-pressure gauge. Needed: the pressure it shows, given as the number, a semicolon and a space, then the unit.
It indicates 24; mmHg
